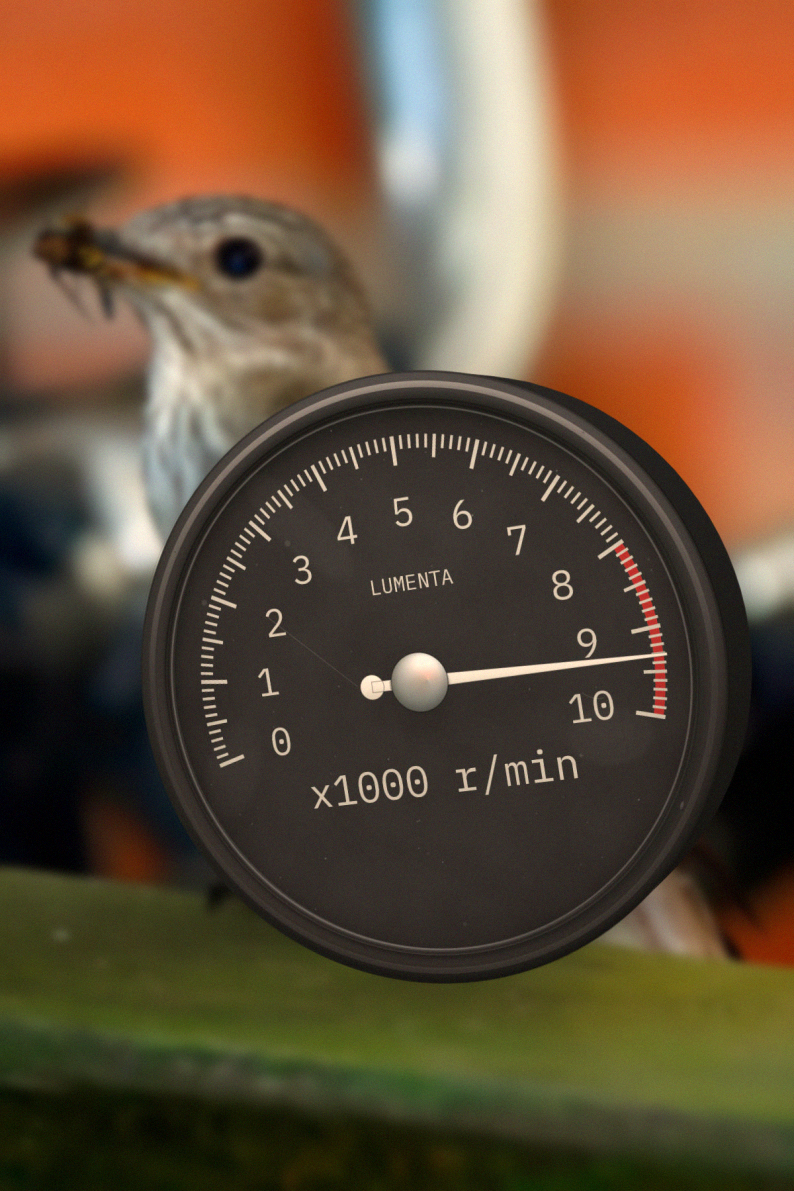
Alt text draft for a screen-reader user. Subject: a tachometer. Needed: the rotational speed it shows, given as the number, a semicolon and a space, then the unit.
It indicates 9300; rpm
